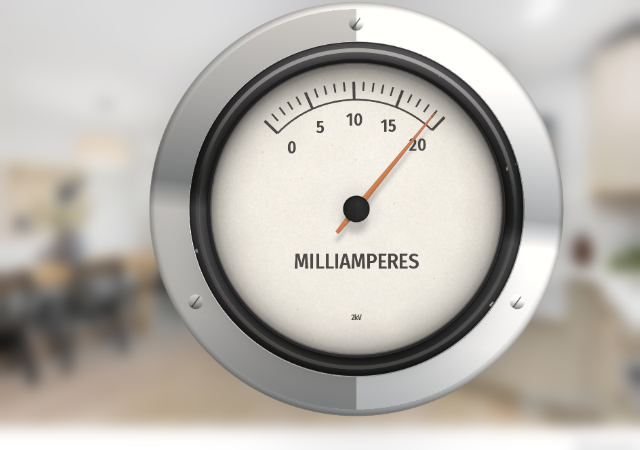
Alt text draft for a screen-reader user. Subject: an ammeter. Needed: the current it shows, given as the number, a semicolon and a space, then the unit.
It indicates 19; mA
